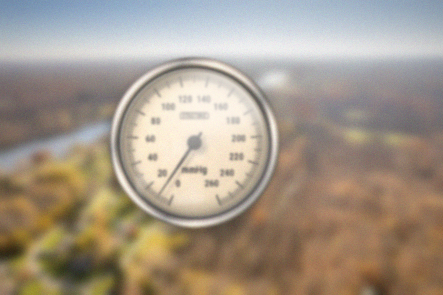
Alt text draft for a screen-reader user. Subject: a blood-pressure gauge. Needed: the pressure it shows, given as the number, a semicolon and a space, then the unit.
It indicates 10; mmHg
